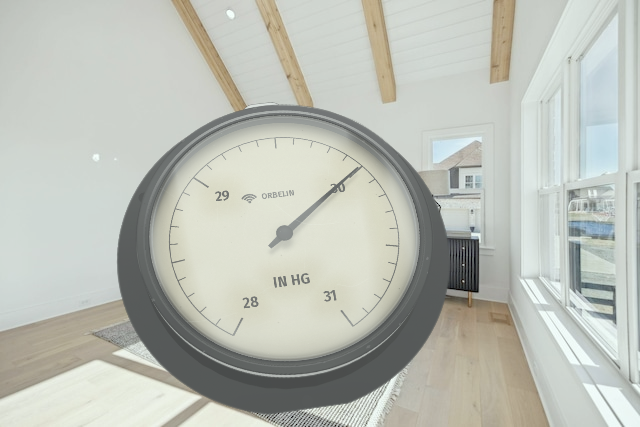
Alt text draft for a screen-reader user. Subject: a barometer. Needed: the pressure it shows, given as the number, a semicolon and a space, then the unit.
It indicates 30; inHg
